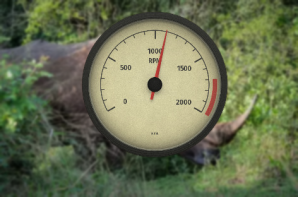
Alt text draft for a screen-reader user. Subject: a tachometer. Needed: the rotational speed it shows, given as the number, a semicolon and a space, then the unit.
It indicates 1100; rpm
